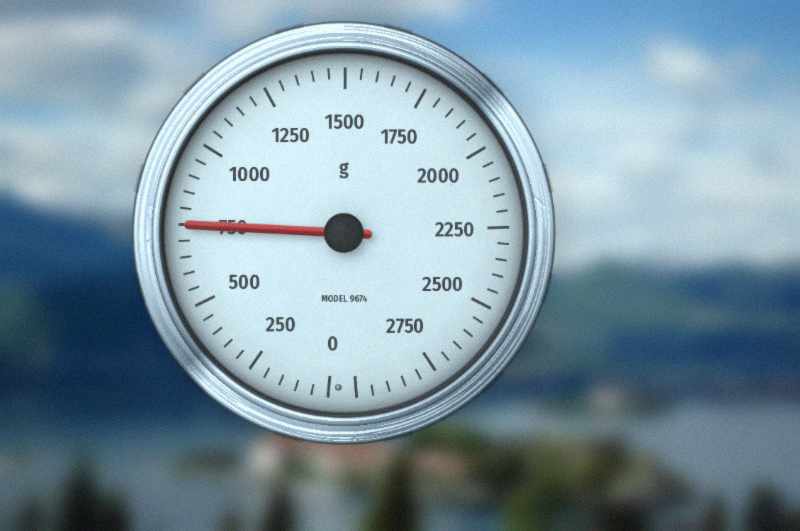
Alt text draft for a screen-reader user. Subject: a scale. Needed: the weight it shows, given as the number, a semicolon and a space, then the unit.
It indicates 750; g
